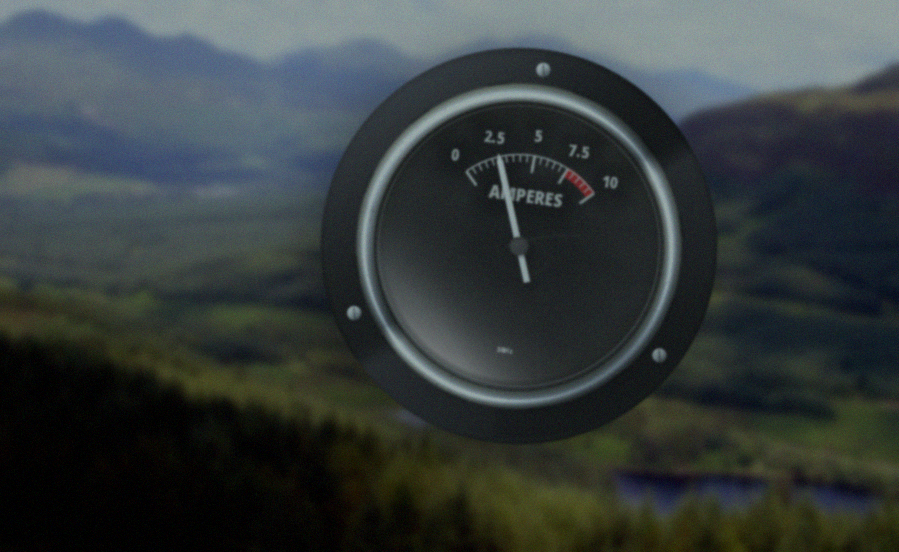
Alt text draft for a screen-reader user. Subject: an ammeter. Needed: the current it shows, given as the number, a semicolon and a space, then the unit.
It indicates 2.5; A
